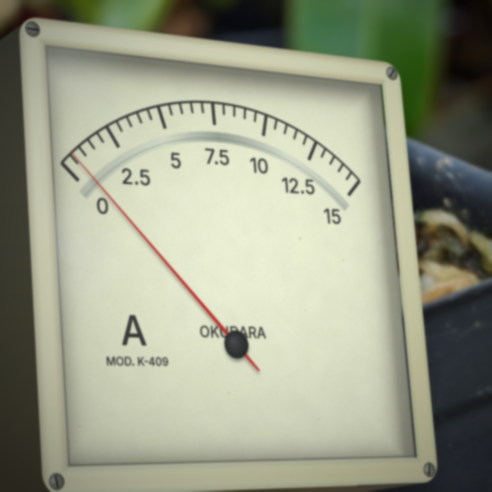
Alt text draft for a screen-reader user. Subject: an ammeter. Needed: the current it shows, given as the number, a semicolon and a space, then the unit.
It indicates 0.5; A
